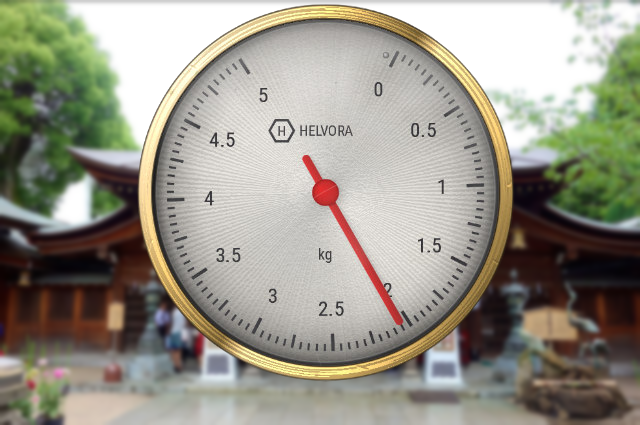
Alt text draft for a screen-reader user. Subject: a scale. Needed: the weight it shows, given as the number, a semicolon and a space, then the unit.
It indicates 2.05; kg
